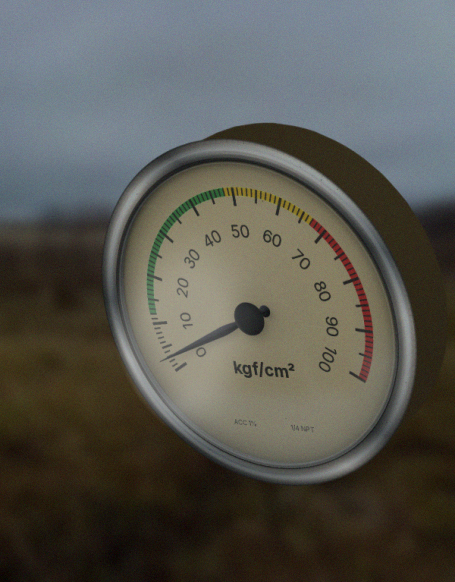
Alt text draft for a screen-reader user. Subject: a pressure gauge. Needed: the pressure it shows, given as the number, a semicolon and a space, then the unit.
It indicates 3; kg/cm²
